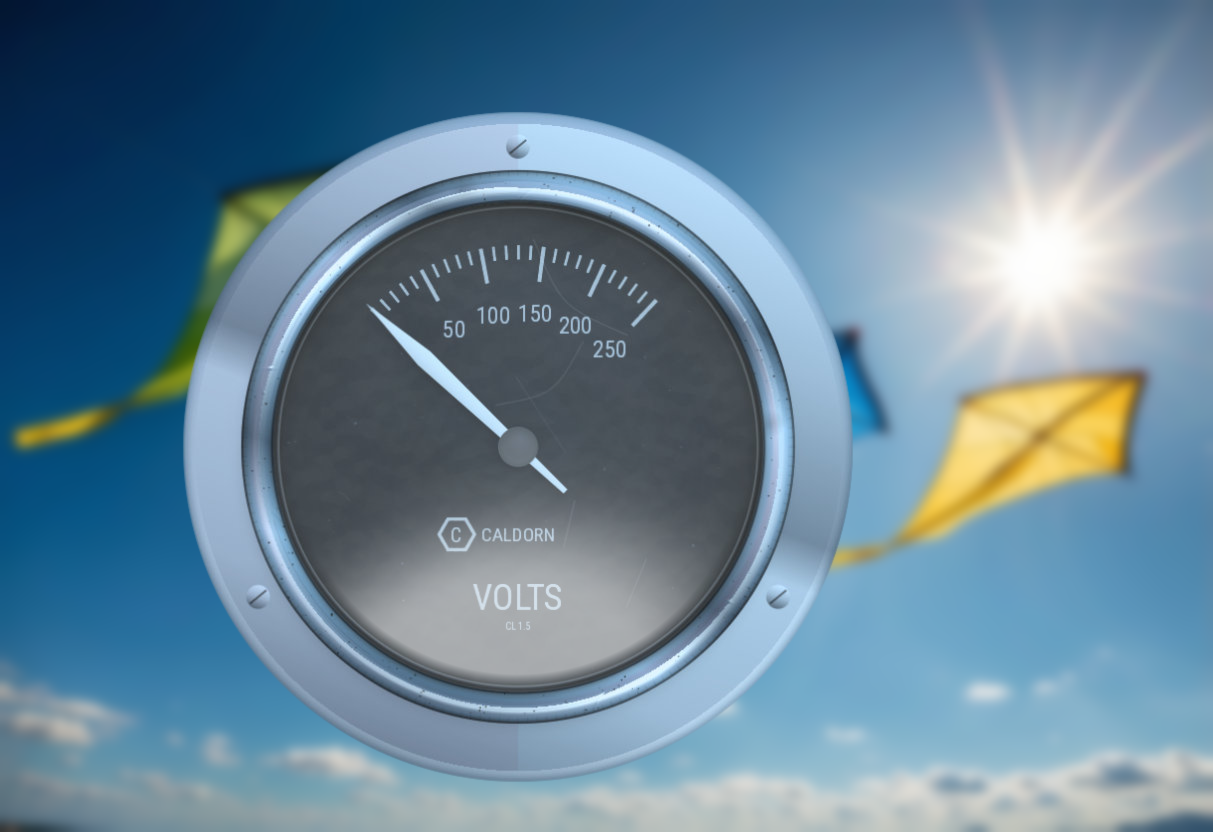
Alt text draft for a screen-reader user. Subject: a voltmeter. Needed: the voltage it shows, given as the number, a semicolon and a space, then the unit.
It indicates 0; V
